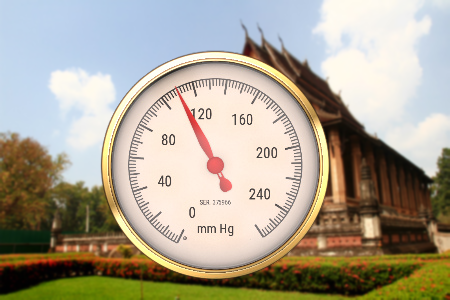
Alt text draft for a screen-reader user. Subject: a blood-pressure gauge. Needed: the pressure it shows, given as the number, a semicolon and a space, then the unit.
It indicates 110; mmHg
